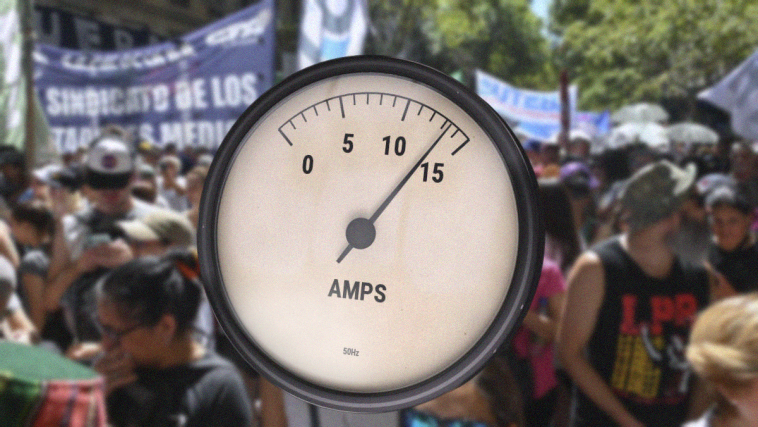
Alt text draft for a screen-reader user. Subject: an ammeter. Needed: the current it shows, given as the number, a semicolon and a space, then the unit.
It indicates 13.5; A
